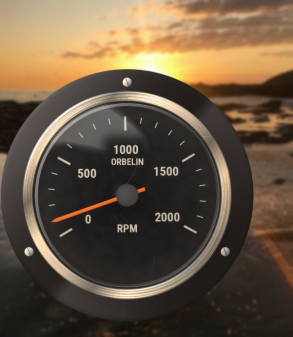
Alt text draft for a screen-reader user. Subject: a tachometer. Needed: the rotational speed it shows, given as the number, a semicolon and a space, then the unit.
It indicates 100; rpm
